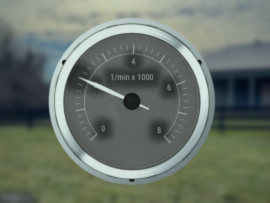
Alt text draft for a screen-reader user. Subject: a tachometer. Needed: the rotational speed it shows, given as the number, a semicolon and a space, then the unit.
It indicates 2000; rpm
